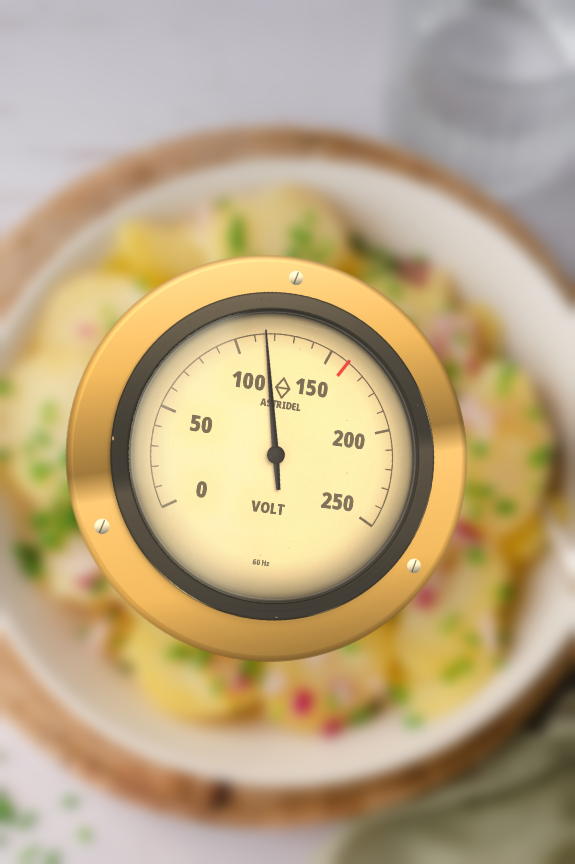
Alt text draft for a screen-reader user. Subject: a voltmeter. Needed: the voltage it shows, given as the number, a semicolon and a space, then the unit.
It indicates 115; V
